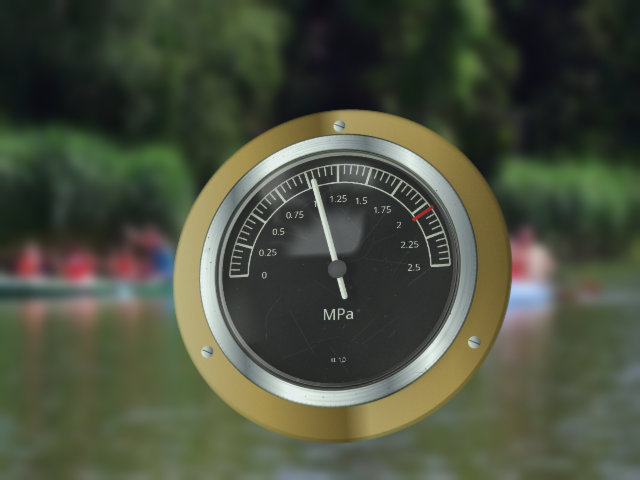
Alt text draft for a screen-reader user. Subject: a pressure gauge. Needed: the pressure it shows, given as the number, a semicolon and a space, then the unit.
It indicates 1.05; MPa
